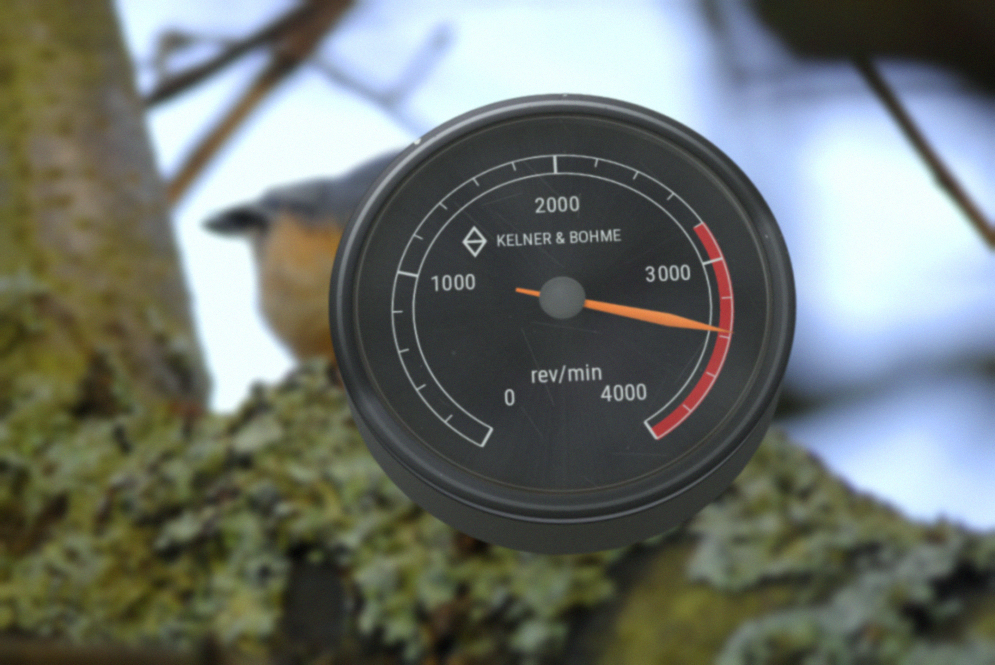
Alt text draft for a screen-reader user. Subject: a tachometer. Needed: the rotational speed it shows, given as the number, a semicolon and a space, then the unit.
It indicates 3400; rpm
